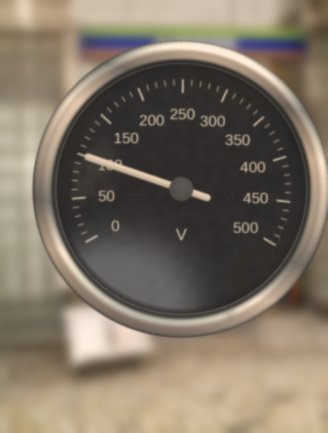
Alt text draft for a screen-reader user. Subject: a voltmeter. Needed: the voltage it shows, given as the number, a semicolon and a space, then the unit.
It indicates 100; V
